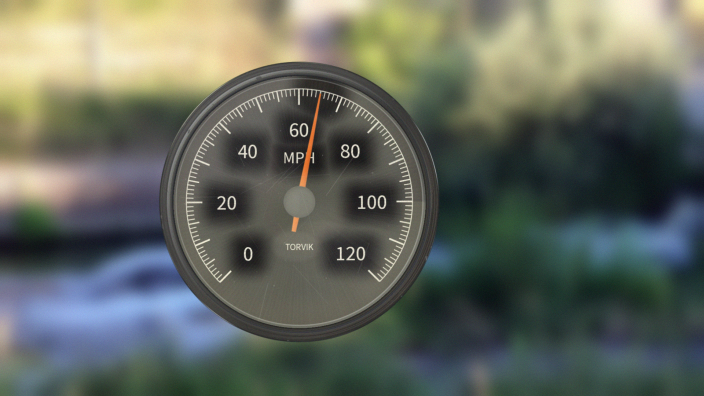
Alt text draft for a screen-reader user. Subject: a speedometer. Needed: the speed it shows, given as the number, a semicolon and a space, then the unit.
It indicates 65; mph
